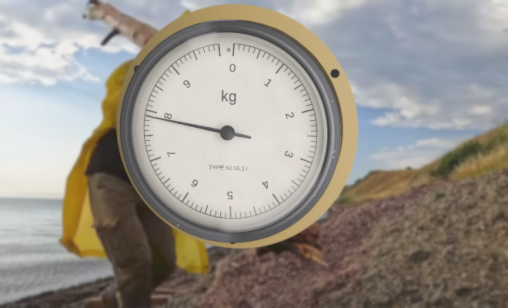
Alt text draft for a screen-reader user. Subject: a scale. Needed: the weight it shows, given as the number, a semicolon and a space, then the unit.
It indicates 7.9; kg
